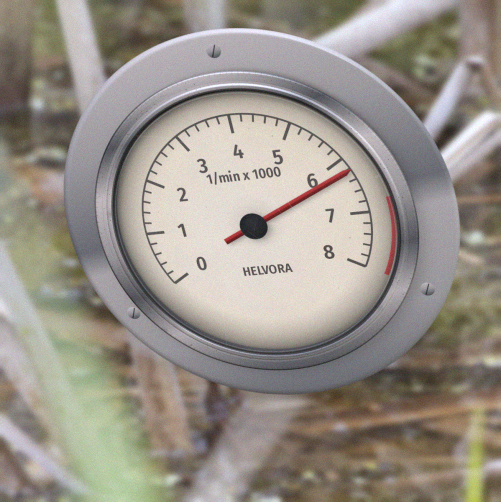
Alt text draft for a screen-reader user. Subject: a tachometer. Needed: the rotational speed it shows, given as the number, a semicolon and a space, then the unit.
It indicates 6200; rpm
